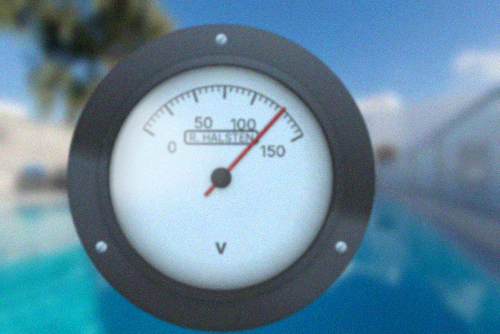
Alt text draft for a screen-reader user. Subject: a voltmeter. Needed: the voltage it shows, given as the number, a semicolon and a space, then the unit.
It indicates 125; V
